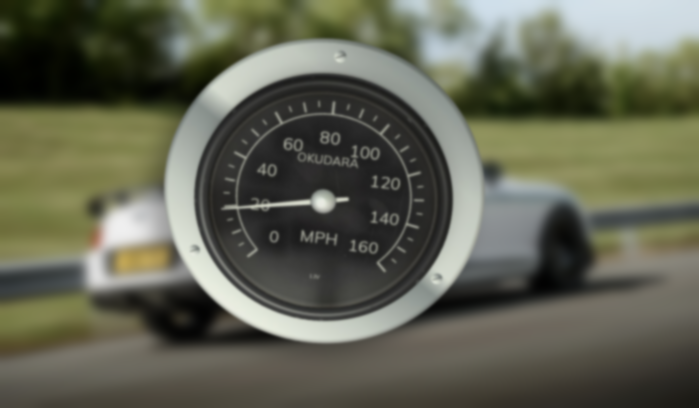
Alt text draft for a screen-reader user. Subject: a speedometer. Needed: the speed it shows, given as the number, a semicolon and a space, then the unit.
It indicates 20; mph
